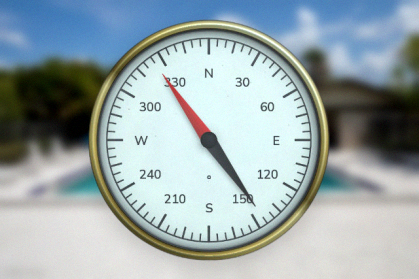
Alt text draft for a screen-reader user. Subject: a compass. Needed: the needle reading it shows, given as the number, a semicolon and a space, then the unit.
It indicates 325; °
